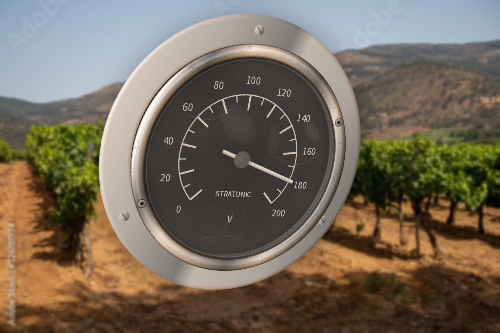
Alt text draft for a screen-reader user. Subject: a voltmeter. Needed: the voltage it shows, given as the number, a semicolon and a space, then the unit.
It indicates 180; V
